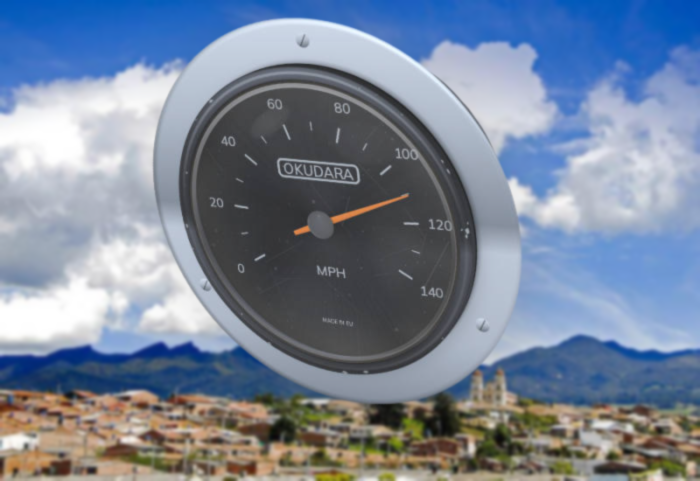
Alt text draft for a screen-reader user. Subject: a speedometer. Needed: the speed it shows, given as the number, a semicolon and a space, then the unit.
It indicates 110; mph
